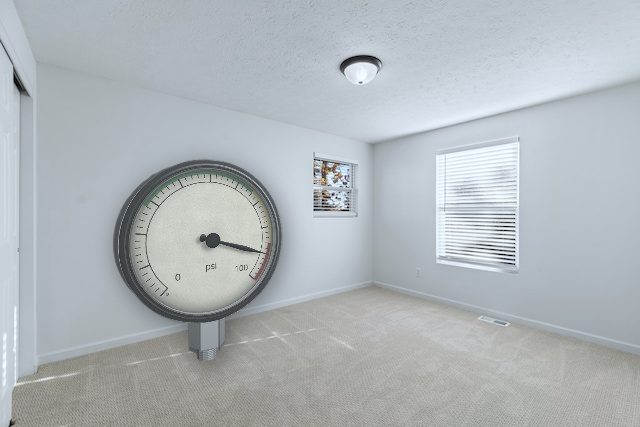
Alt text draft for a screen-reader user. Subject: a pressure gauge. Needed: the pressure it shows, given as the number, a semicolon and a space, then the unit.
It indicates 90; psi
